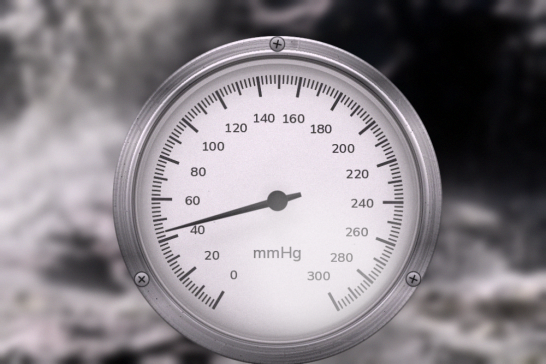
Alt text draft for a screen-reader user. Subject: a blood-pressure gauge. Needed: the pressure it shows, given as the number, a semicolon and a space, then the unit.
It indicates 44; mmHg
